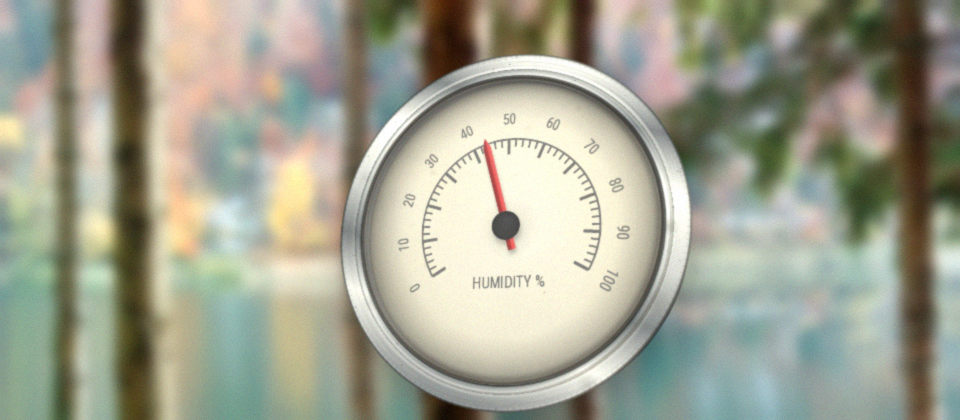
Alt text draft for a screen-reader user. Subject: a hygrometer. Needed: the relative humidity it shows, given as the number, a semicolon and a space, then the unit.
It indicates 44; %
